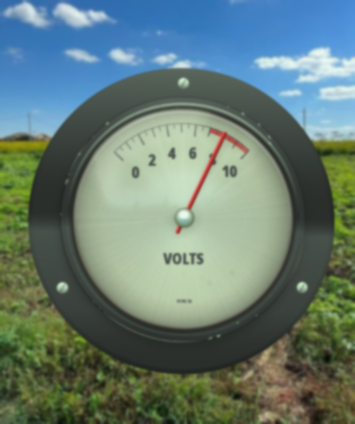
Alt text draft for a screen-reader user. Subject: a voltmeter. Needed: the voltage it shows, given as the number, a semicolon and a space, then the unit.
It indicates 8; V
